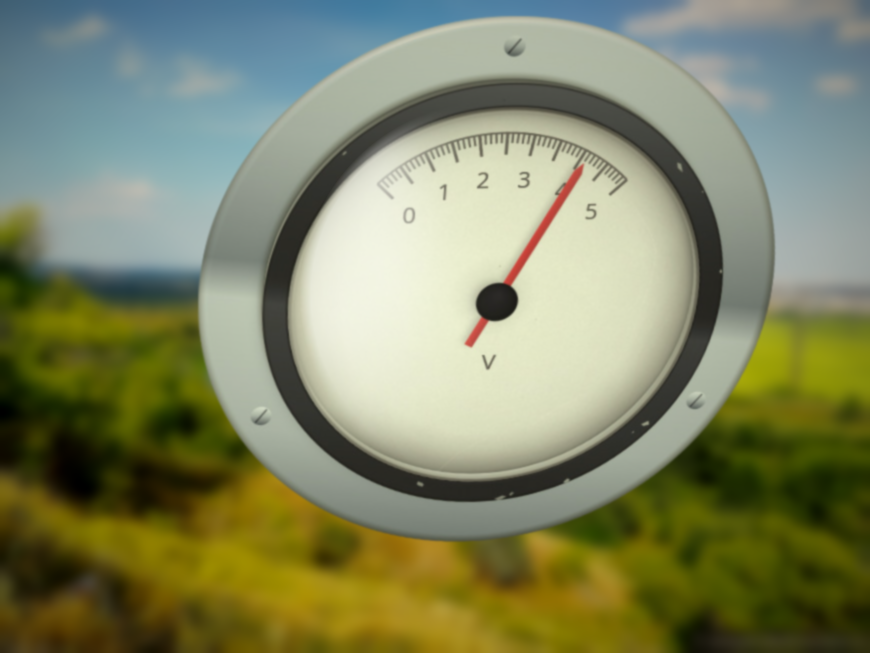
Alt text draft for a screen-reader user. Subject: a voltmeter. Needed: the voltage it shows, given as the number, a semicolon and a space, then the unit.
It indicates 4; V
